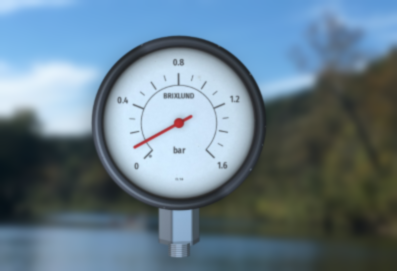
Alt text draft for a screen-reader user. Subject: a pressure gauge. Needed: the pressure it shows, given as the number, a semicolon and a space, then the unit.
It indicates 0.1; bar
